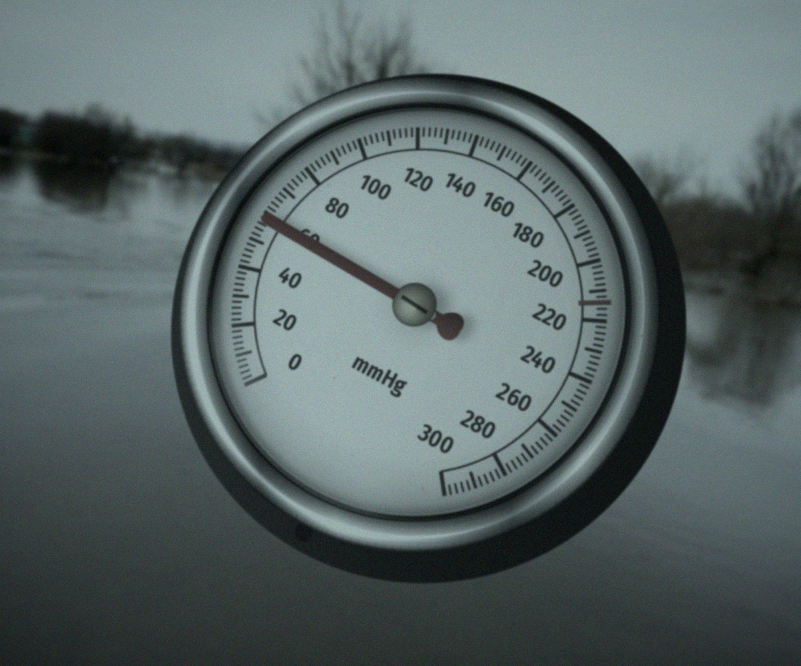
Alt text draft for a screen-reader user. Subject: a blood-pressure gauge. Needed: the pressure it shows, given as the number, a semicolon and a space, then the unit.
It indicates 58; mmHg
